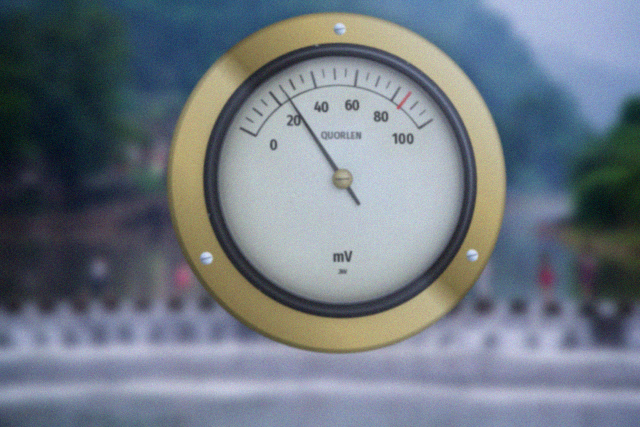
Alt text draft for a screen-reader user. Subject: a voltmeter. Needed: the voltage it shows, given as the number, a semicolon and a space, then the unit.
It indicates 25; mV
